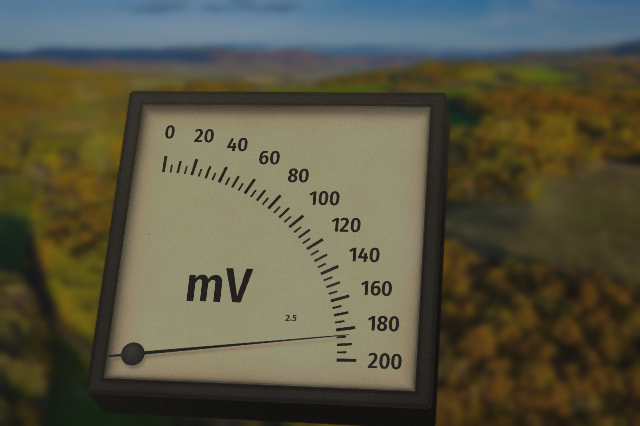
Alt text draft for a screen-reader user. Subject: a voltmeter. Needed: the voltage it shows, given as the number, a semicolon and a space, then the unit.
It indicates 185; mV
